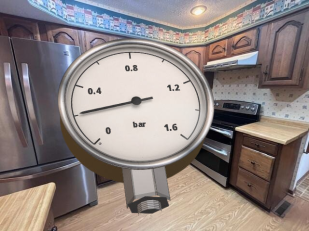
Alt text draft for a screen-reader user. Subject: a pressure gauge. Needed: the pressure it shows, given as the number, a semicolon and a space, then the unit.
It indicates 0.2; bar
